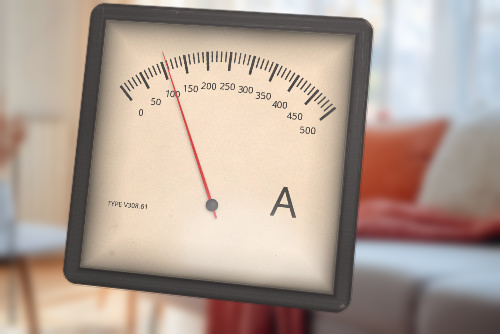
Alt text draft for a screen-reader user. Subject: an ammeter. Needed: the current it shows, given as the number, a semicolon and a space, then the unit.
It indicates 110; A
